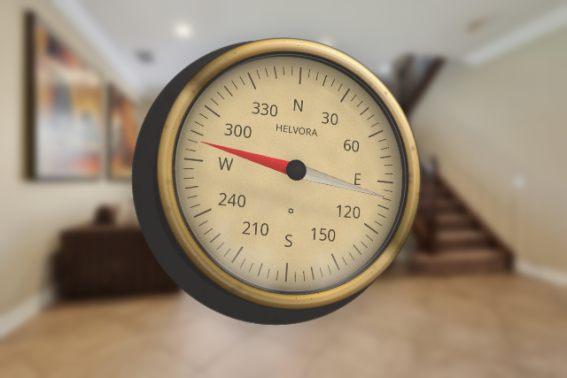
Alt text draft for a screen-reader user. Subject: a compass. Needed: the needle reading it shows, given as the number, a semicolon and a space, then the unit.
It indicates 280; °
